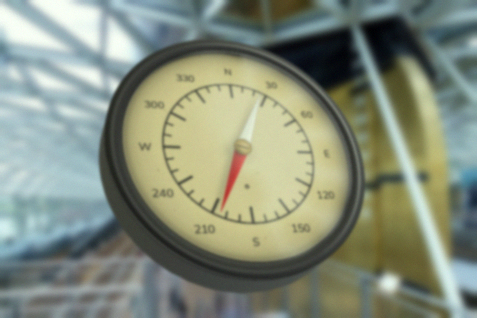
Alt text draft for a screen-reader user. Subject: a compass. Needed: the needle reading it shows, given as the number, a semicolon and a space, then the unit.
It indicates 205; °
